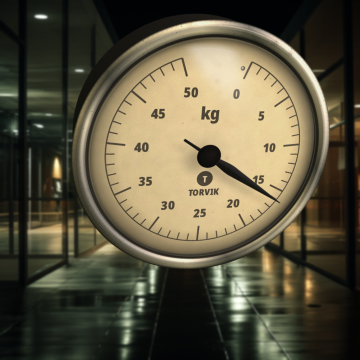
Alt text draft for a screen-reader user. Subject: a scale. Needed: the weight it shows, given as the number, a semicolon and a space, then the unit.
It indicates 16; kg
